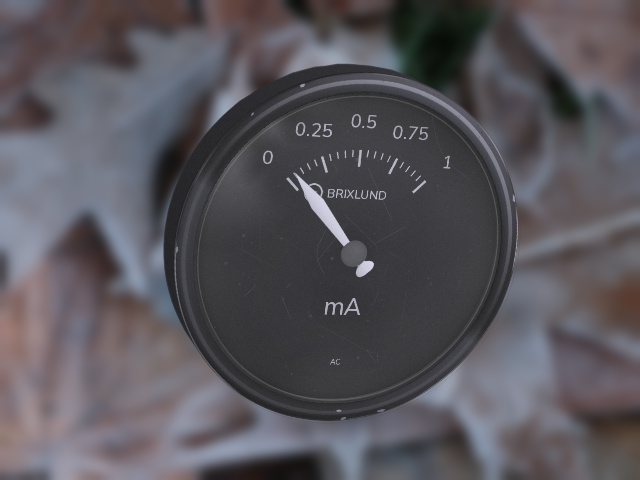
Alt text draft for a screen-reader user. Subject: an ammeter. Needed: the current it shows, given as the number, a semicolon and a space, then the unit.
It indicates 0.05; mA
